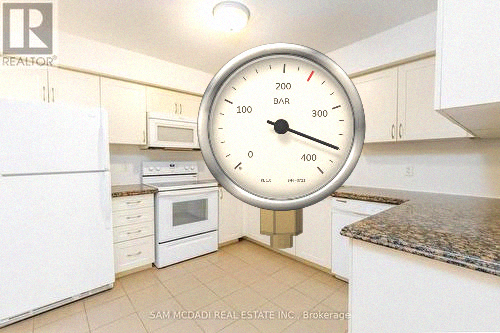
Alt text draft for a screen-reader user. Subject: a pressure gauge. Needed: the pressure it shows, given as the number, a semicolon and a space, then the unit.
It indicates 360; bar
